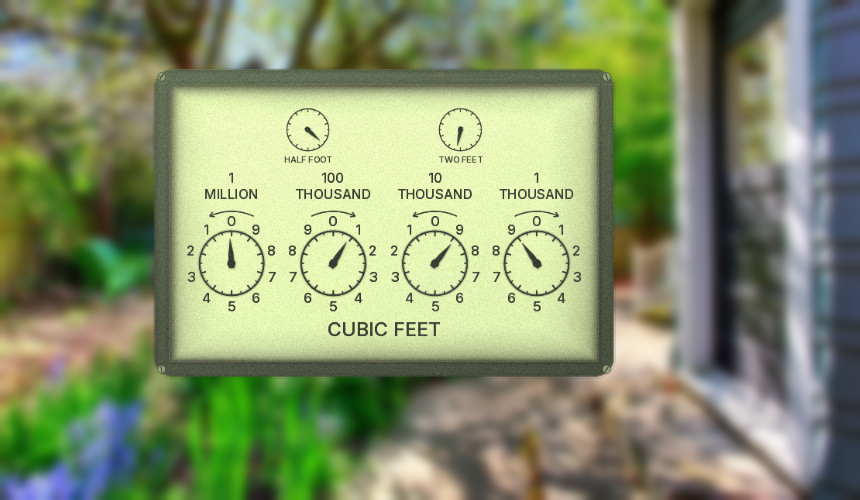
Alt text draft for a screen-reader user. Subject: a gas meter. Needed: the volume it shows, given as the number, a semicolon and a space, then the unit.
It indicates 8900; ft³
